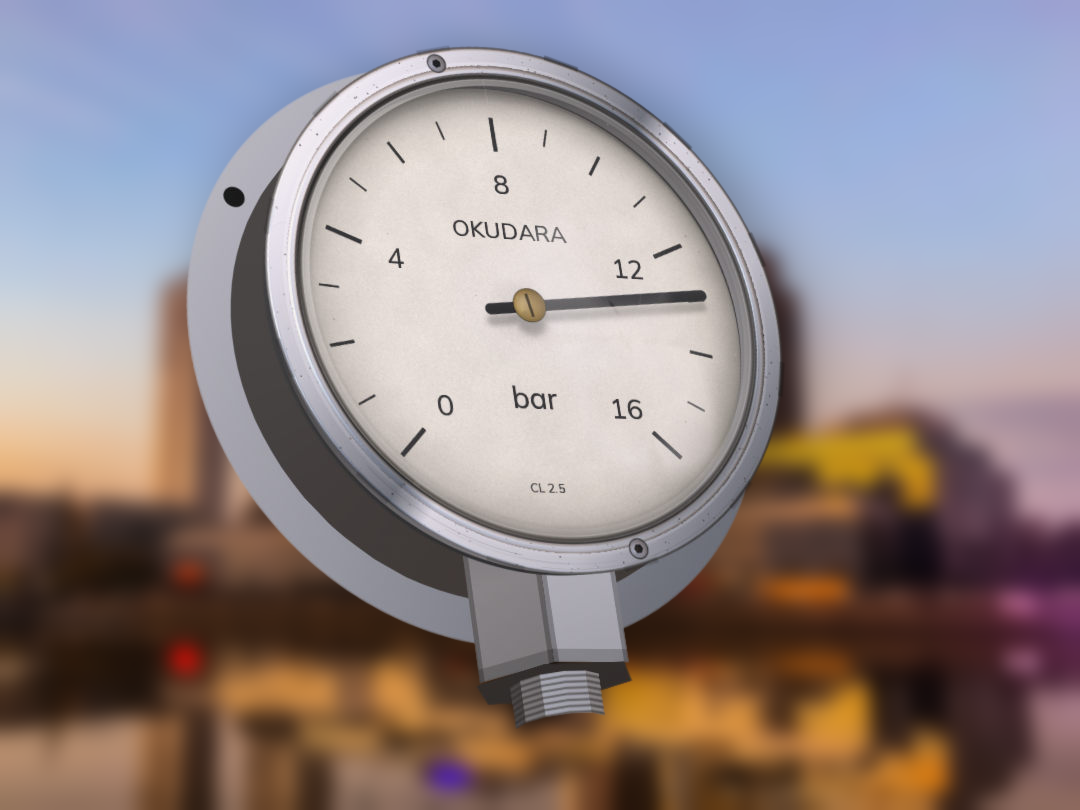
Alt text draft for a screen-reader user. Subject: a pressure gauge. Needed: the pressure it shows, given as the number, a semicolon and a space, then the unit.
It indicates 13; bar
